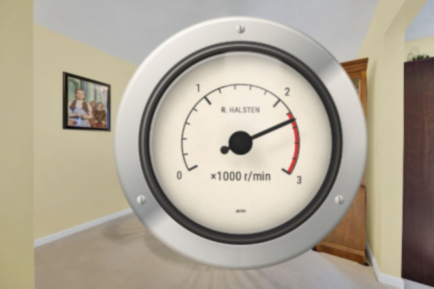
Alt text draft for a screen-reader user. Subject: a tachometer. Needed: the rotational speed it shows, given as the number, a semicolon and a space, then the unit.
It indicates 2300; rpm
